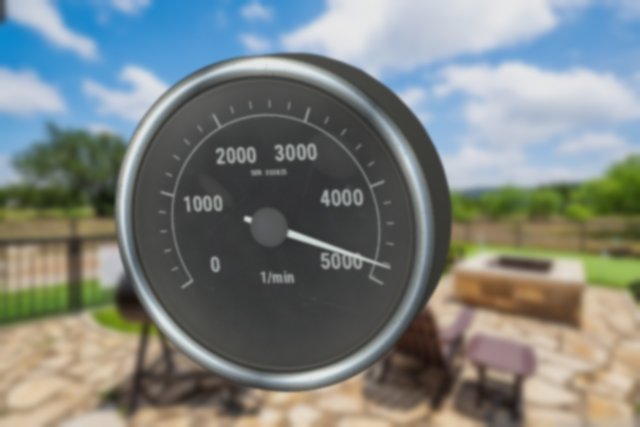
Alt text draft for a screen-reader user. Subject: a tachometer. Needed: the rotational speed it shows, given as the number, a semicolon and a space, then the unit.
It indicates 4800; rpm
